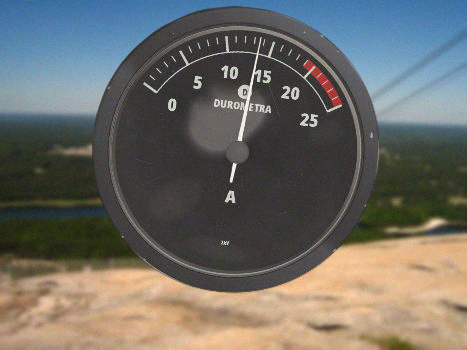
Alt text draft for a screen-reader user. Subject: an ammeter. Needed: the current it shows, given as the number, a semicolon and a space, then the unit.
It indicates 13.5; A
